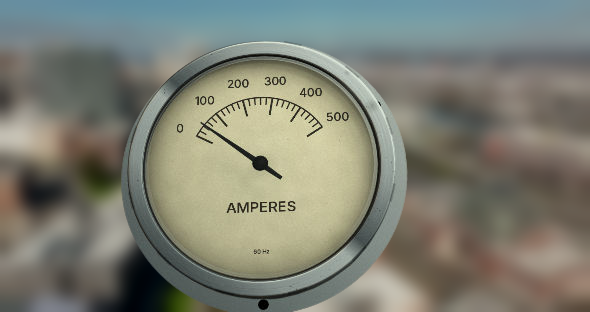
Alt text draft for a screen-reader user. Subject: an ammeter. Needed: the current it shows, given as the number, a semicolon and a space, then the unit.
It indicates 40; A
